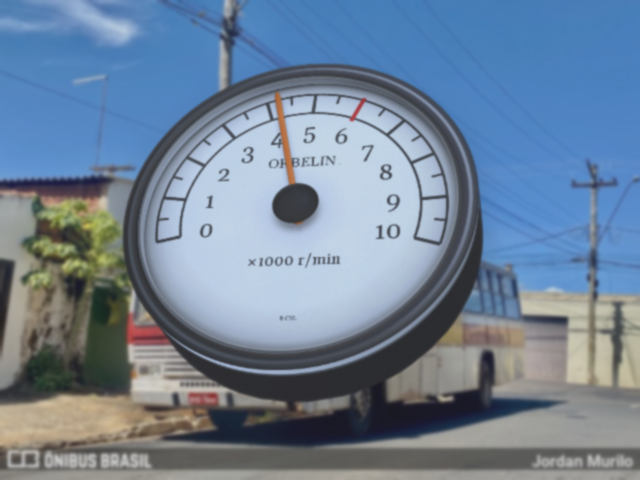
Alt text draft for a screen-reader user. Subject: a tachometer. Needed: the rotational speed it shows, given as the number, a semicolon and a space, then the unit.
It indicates 4250; rpm
